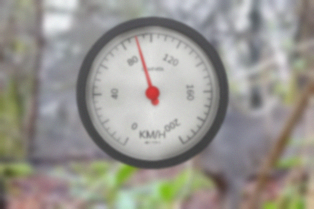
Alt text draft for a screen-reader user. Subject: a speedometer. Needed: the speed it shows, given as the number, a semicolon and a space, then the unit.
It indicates 90; km/h
